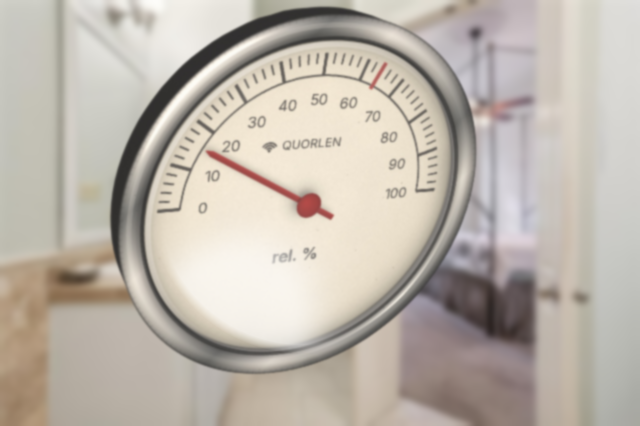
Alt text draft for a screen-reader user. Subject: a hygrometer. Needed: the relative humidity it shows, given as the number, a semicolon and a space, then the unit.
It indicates 16; %
